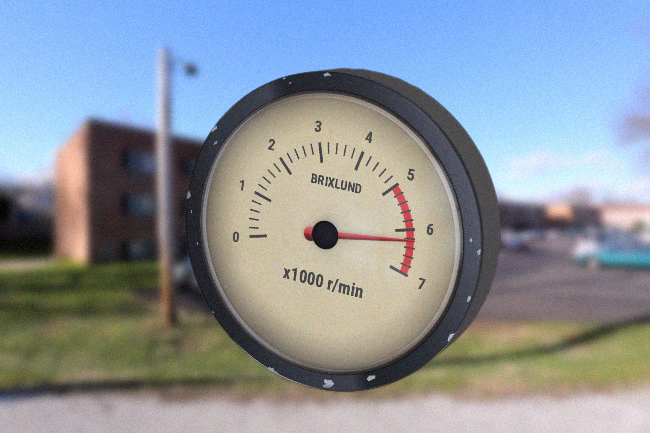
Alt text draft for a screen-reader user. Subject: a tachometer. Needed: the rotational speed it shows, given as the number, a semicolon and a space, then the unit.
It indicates 6200; rpm
